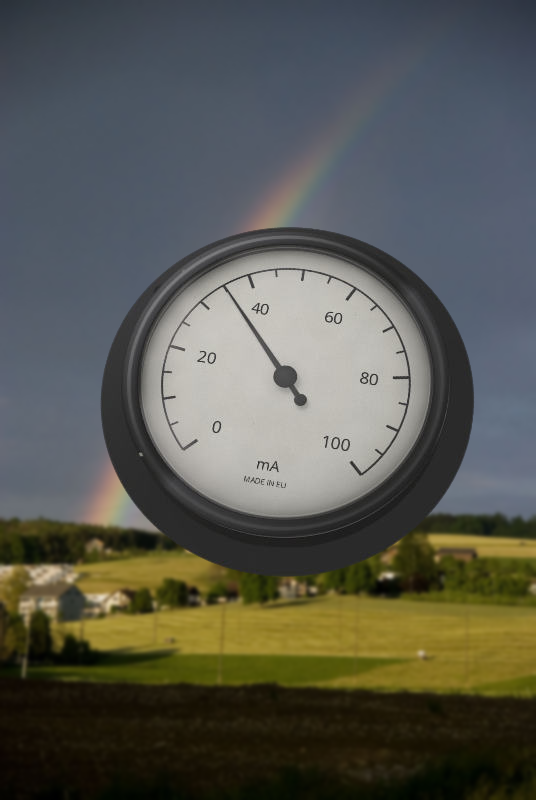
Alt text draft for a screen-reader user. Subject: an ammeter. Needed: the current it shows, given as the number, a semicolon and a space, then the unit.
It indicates 35; mA
